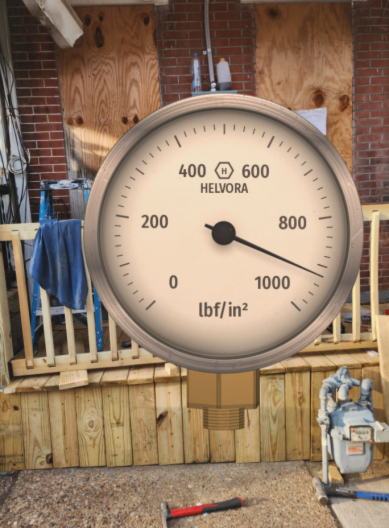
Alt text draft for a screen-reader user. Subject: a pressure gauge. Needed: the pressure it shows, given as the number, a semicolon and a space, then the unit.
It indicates 920; psi
